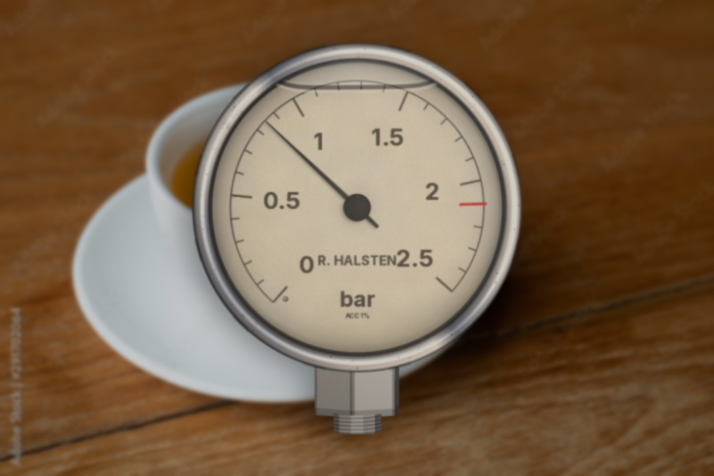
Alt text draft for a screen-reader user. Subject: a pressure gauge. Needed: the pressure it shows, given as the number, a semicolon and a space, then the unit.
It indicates 0.85; bar
